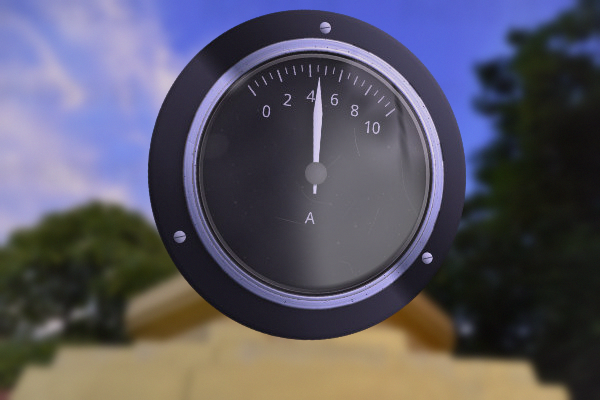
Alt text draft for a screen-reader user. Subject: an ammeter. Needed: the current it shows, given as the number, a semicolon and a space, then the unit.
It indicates 4.5; A
